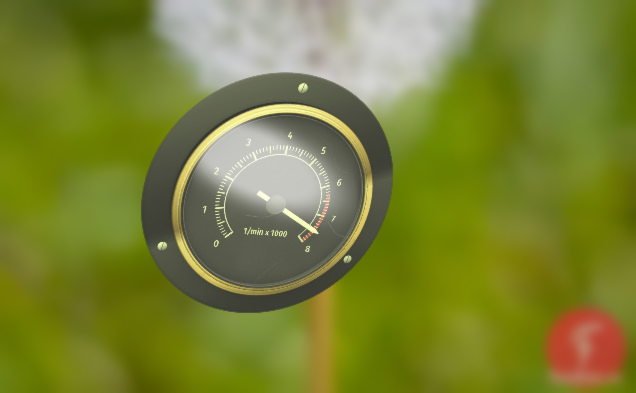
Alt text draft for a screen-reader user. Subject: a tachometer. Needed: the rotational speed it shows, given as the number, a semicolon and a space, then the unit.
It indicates 7500; rpm
